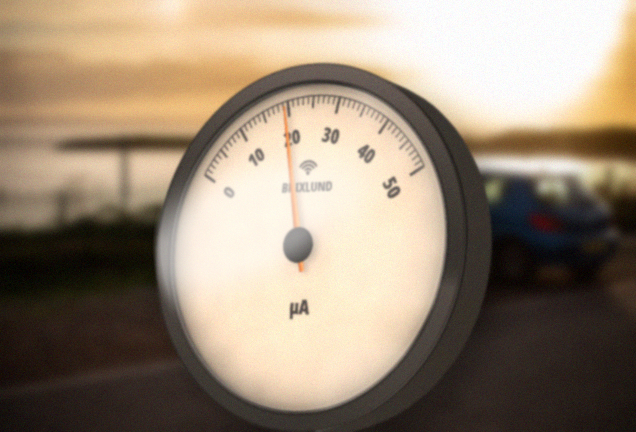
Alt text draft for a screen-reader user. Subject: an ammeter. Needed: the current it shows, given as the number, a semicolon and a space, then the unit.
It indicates 20; µA
